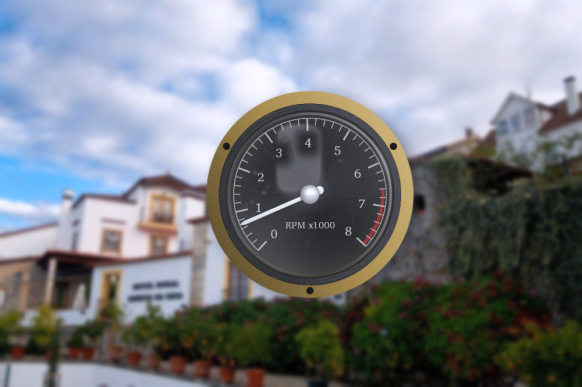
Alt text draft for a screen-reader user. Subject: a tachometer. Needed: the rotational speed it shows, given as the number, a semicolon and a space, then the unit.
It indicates 700; rpm
